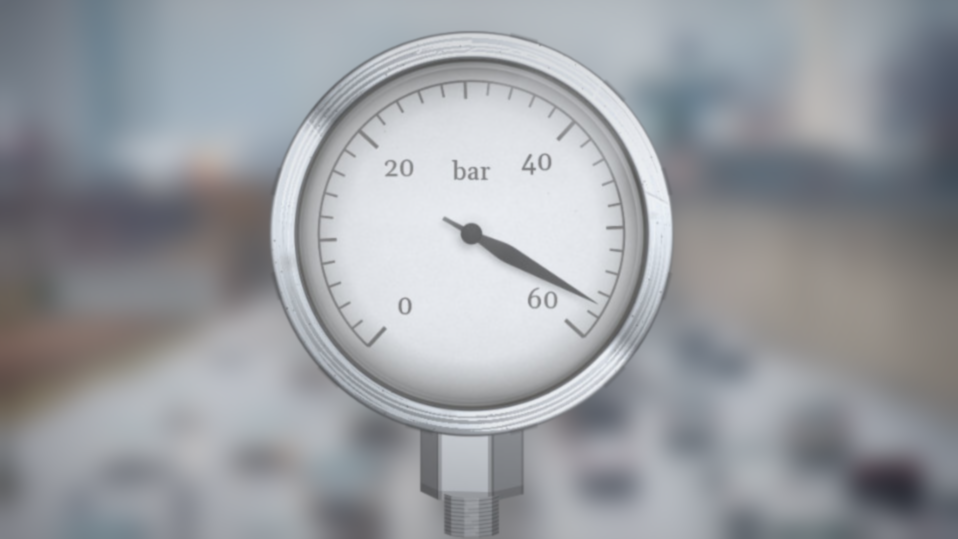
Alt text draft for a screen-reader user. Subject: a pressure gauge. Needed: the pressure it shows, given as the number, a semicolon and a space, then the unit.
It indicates 57; bar
